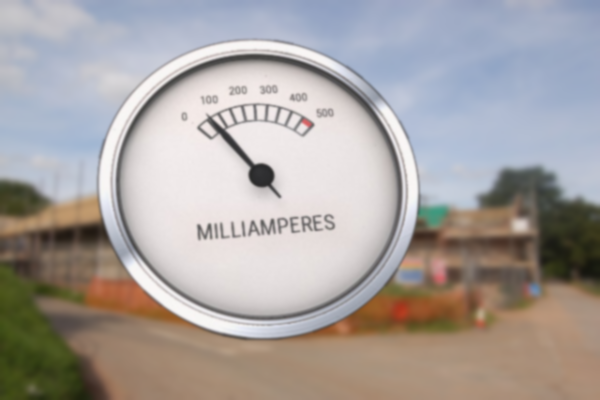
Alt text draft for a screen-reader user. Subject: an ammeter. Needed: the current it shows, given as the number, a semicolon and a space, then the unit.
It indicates 50; mA
